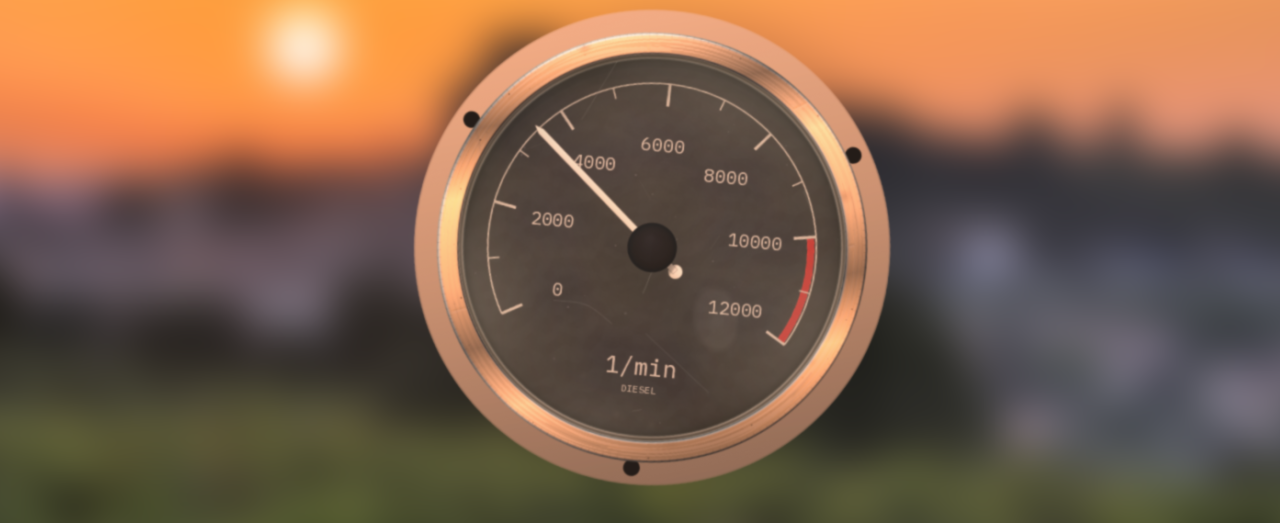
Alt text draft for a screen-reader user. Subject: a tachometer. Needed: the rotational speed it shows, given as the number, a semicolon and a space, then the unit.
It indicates 3500; rpm
